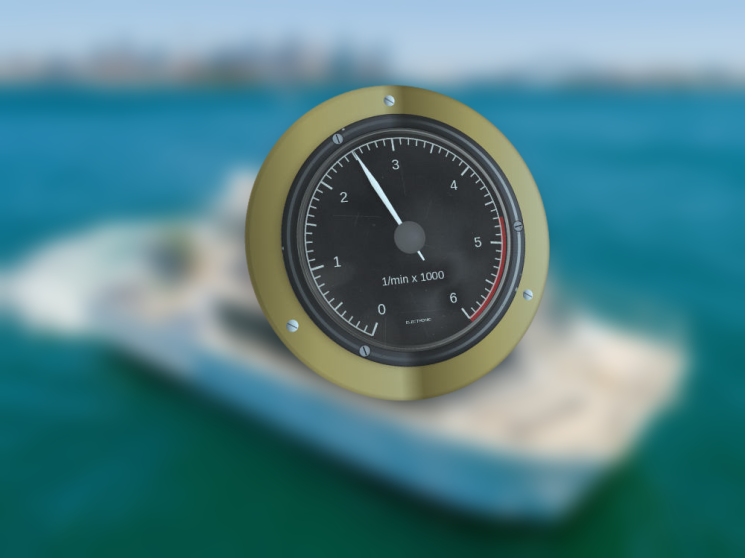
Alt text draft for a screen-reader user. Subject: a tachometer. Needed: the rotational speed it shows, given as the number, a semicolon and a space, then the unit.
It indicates 2500; rpm
